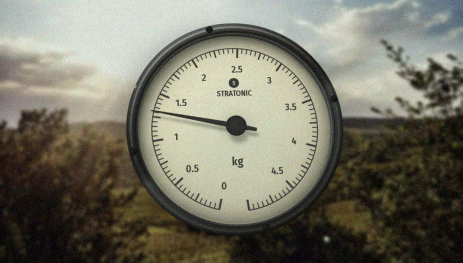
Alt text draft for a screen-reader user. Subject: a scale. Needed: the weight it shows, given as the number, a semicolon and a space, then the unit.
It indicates 1.3; kg
